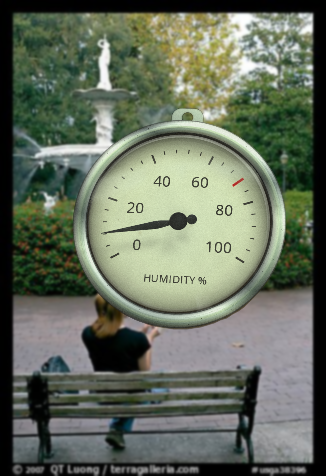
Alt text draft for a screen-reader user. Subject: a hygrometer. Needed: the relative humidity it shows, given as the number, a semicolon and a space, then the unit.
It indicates 8; %
